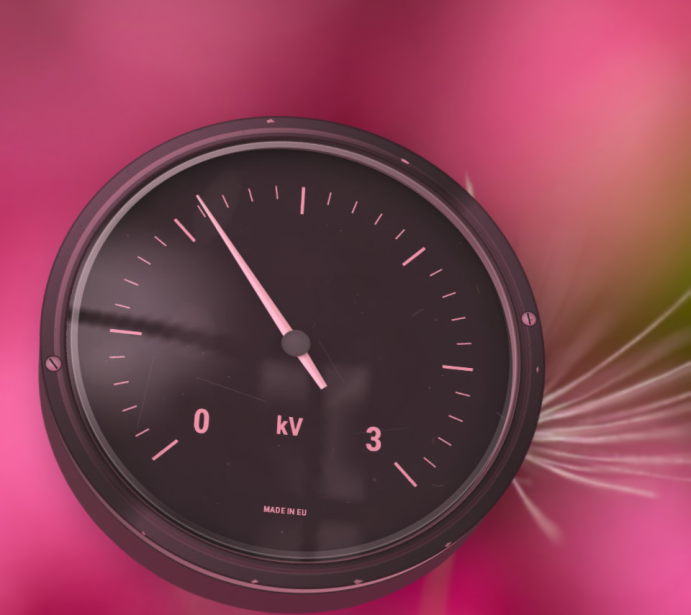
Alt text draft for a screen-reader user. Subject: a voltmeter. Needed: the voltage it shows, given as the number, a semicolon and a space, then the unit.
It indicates 1.1; kV
